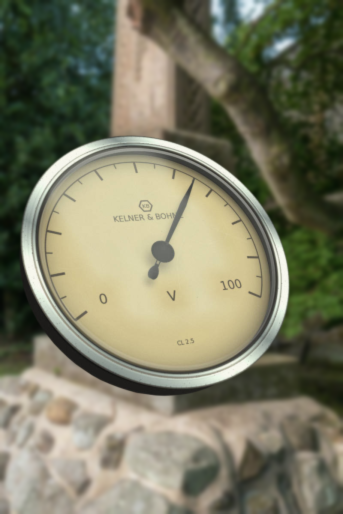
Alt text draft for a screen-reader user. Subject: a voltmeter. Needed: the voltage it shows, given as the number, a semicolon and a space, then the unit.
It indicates 65; V
